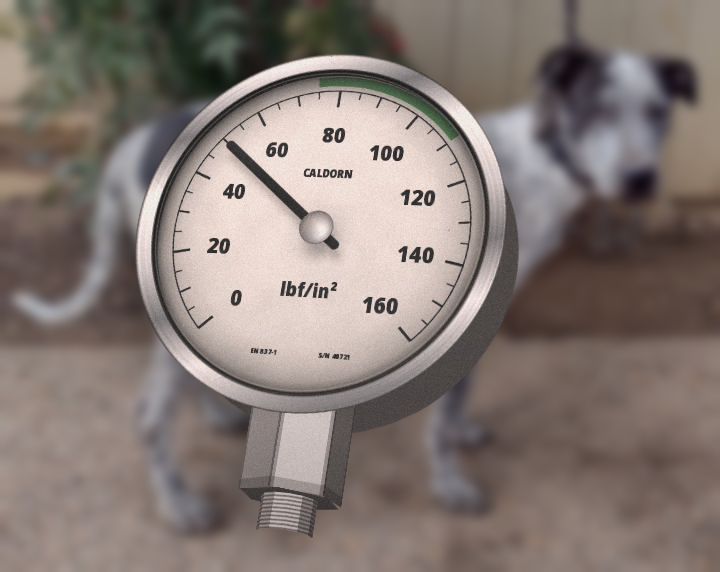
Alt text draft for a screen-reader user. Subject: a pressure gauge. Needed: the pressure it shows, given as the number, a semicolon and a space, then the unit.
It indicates 50; psi
